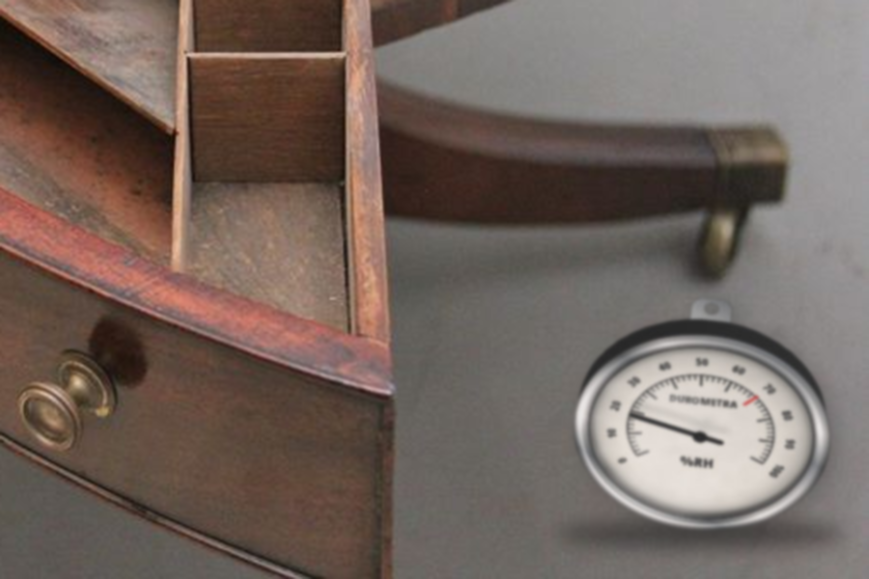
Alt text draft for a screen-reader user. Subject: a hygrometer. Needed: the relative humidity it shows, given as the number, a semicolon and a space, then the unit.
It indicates 20; %
